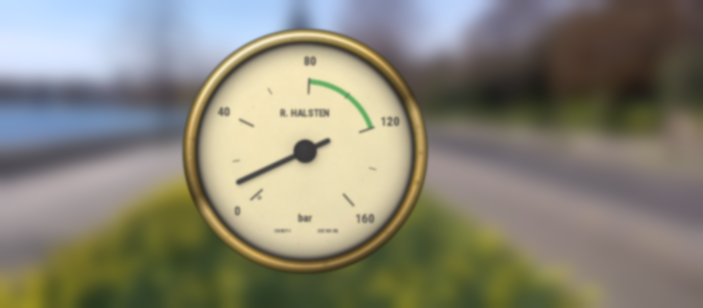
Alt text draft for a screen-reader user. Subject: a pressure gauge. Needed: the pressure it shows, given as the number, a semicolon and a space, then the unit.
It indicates 10; bar
